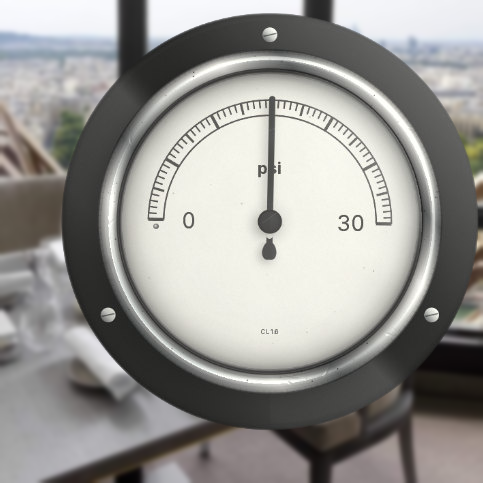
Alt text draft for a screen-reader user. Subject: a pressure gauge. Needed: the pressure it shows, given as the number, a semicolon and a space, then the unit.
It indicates 15; psi
